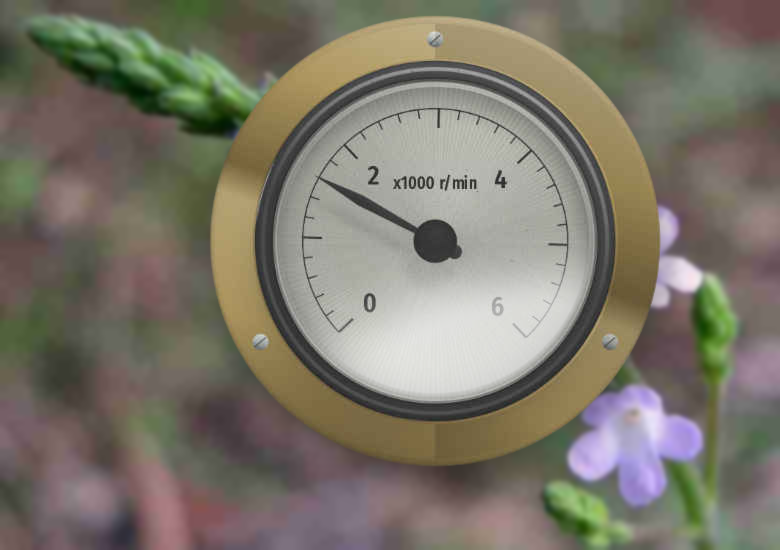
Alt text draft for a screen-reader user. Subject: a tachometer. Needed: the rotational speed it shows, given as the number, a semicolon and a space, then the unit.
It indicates 1600; rpm
